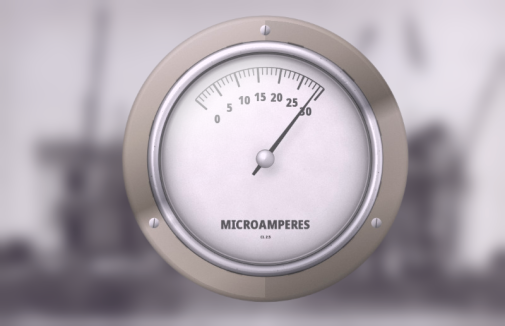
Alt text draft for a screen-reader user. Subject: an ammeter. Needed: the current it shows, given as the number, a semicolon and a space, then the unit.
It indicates 29; µA
